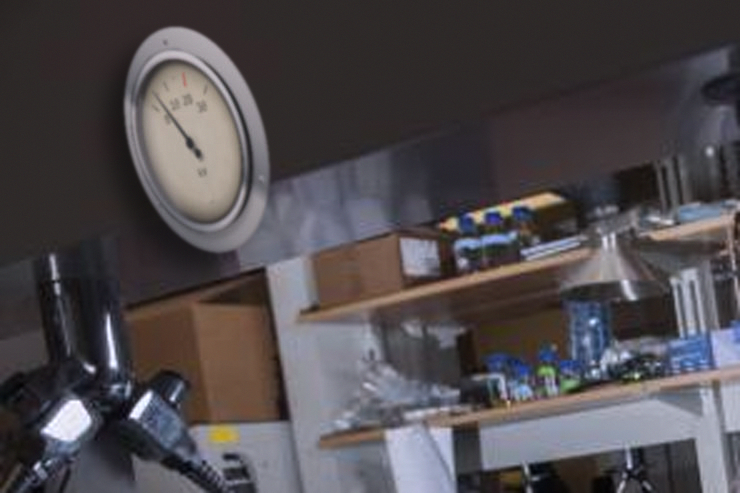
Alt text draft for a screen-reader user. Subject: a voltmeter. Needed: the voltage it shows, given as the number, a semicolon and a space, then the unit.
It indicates 5; kV
